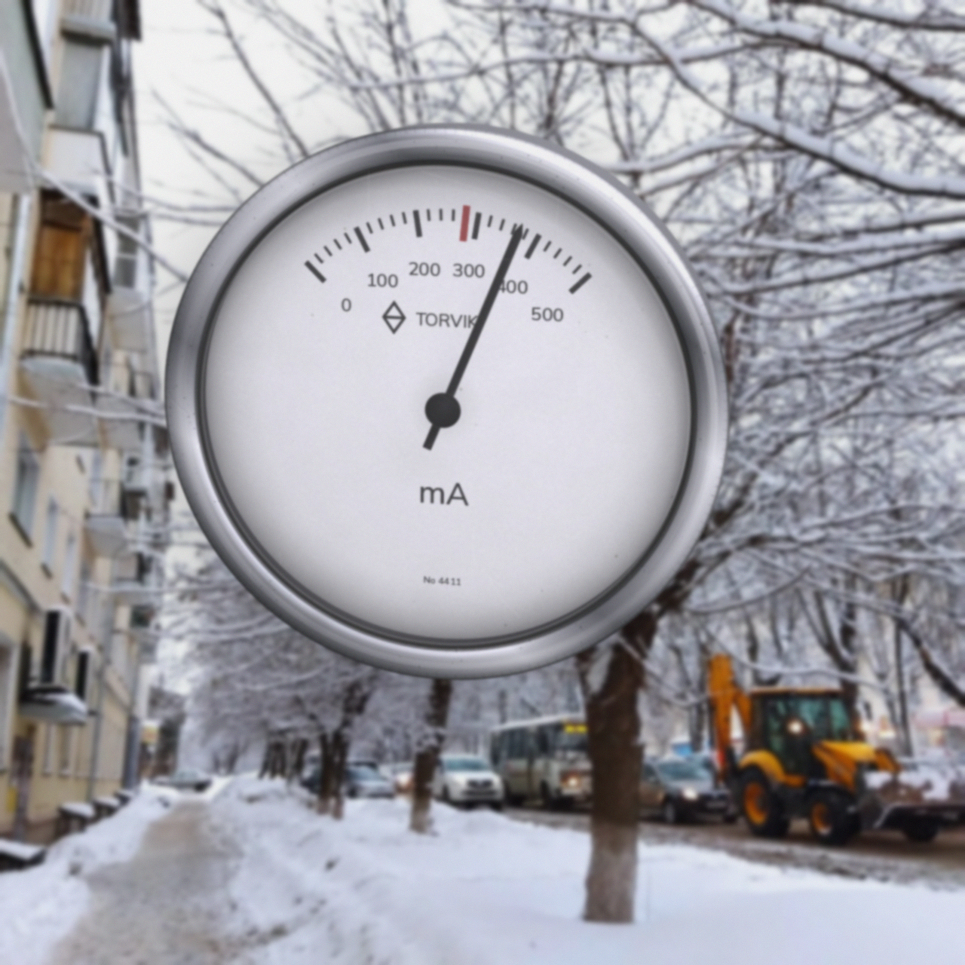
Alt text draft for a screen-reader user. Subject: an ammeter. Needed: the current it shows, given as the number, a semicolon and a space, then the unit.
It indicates 370; mA
